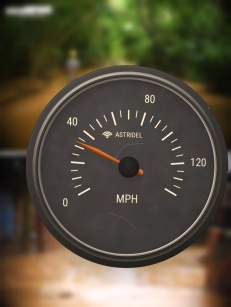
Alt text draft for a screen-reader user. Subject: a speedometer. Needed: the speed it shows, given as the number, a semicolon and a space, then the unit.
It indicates 32.5; mph
